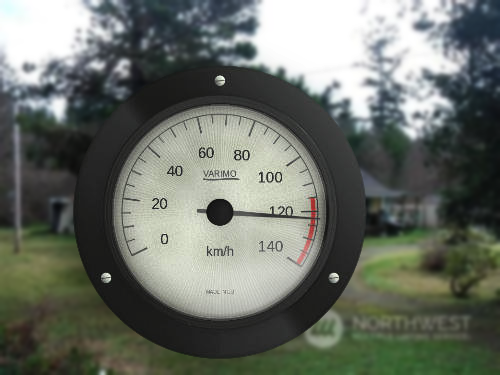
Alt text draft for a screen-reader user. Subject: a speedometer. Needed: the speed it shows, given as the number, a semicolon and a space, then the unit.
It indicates 122.5; km/h
